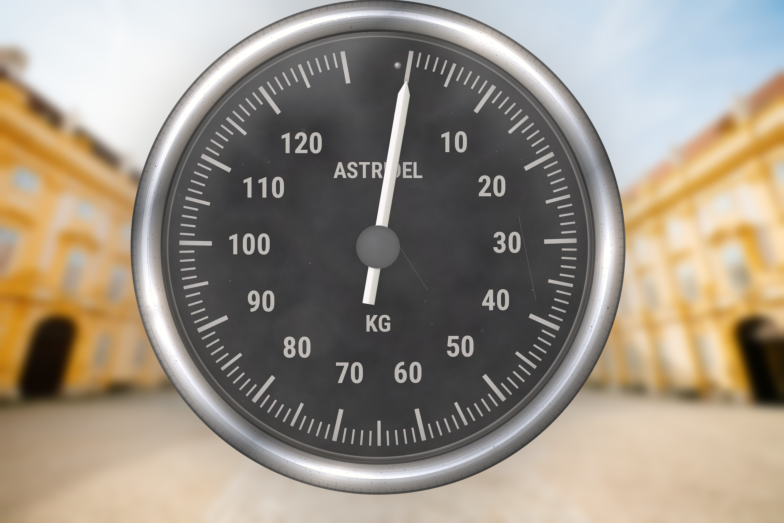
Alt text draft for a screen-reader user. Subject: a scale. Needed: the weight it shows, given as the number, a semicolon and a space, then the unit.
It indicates 0; kg
